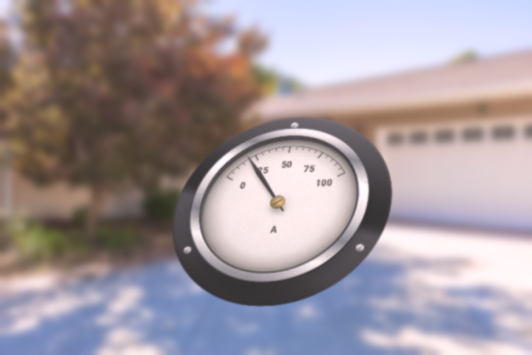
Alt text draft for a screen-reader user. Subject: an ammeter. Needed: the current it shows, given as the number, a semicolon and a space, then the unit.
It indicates 20; A
